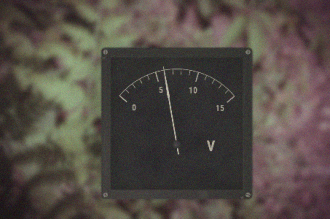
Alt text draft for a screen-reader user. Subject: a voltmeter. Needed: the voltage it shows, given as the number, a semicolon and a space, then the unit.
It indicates 6; V
